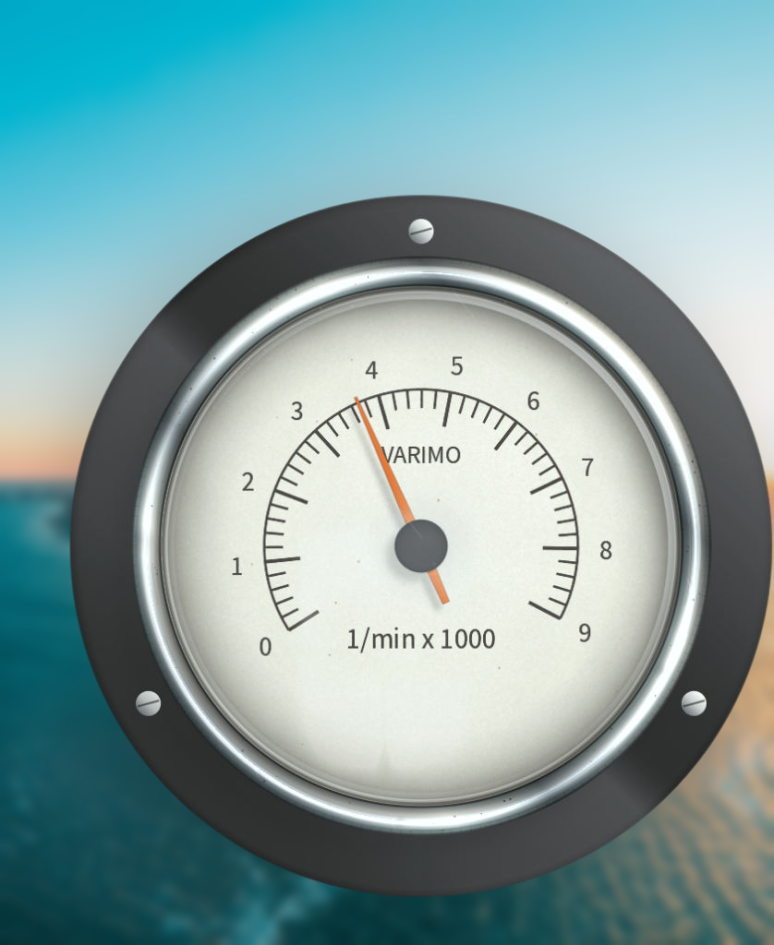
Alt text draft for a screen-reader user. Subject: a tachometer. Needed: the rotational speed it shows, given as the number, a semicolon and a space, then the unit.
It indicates 3700; rpm
